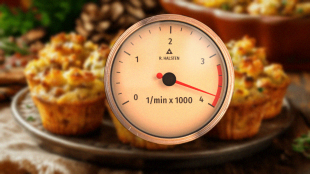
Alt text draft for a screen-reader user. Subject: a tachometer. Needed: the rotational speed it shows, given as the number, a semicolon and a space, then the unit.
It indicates 3800; rpm
